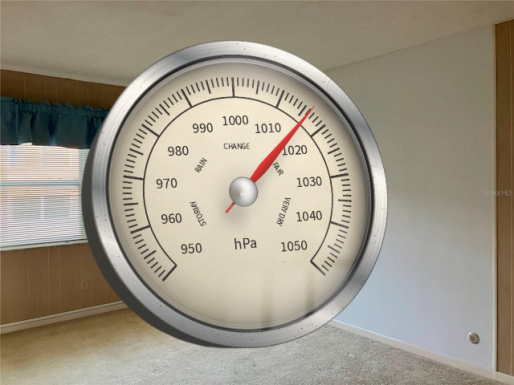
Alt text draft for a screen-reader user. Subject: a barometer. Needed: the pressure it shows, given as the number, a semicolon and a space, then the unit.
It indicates 1016; hPa
